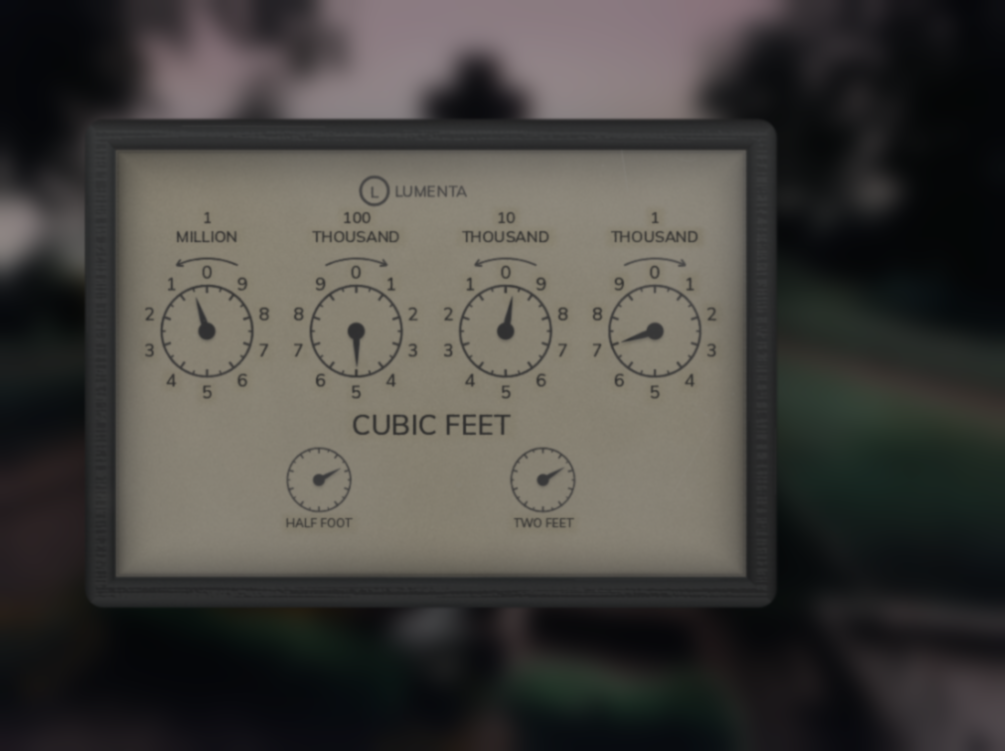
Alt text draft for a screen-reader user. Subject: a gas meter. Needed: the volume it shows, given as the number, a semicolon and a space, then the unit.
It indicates 49700; ft³
